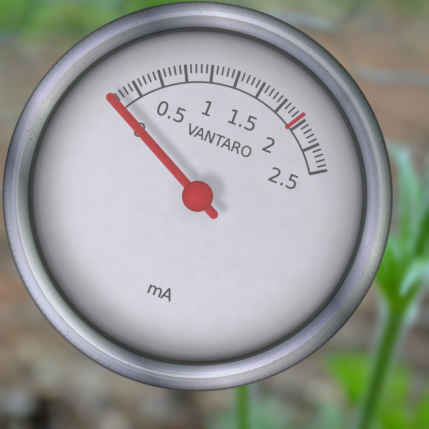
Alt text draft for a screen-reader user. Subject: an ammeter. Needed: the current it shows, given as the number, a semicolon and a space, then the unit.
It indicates 0; mA
